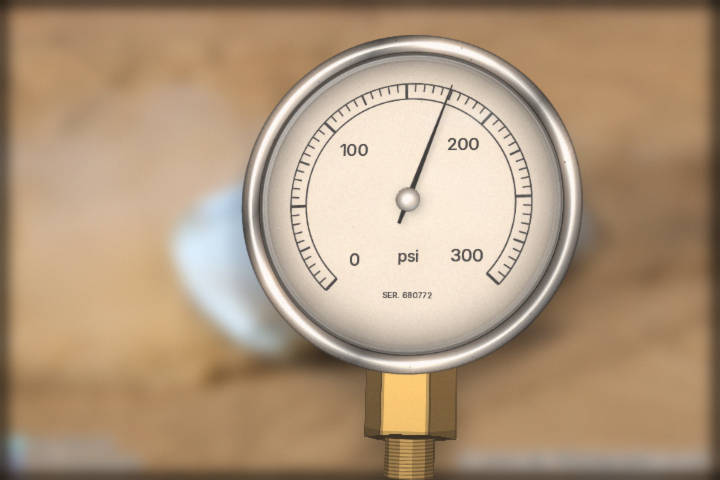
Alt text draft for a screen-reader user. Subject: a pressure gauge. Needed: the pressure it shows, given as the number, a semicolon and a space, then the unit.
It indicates 175; psi
